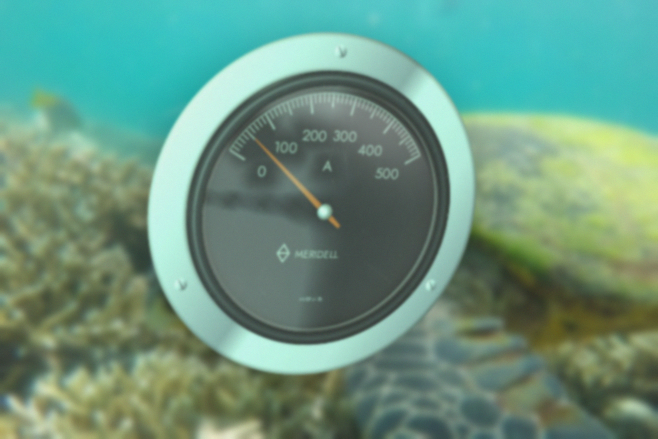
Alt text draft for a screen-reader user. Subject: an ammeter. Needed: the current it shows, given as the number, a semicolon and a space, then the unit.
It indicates 50; A
